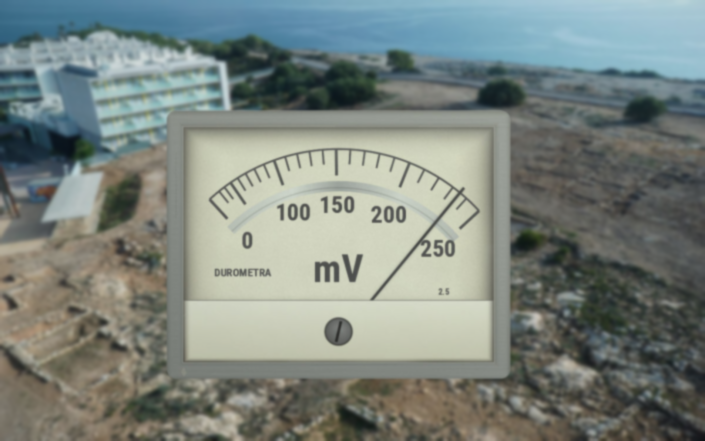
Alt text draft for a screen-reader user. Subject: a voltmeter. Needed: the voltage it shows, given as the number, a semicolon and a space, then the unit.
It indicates 235; mV
